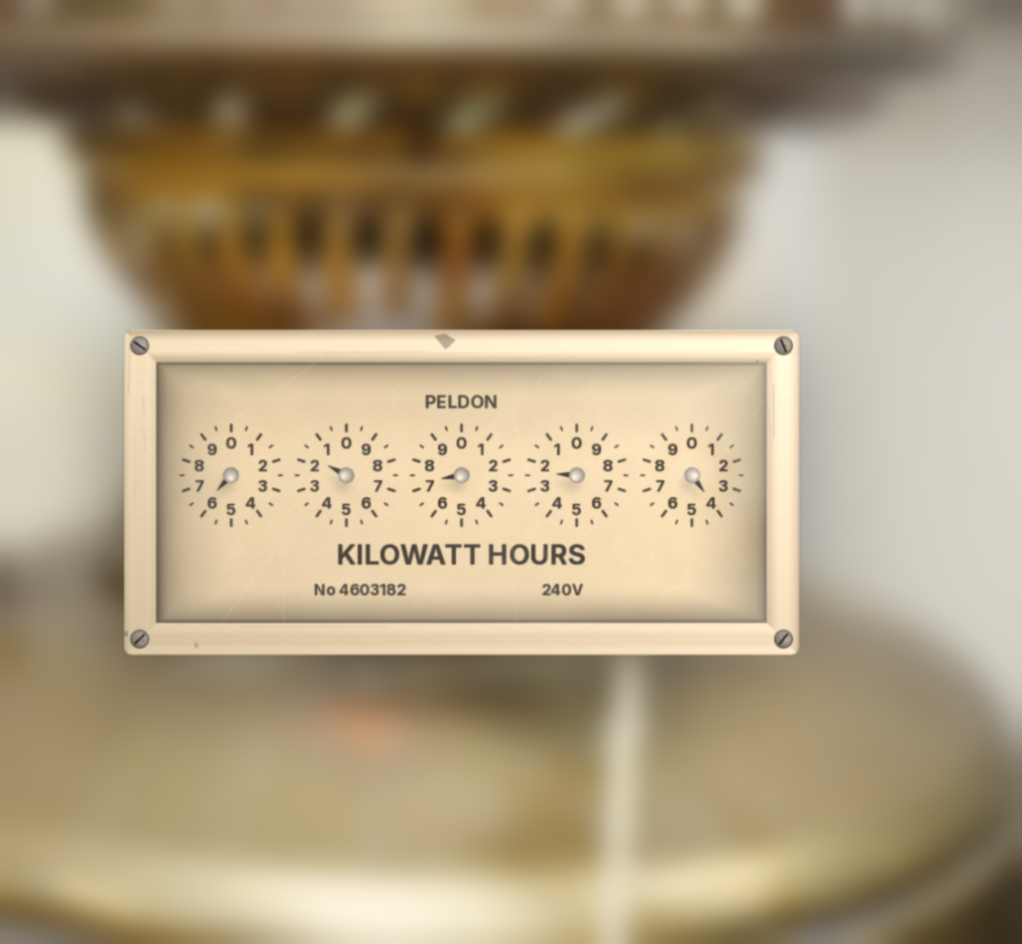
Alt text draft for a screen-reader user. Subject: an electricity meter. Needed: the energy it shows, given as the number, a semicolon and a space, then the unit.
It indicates 61724; kWh
